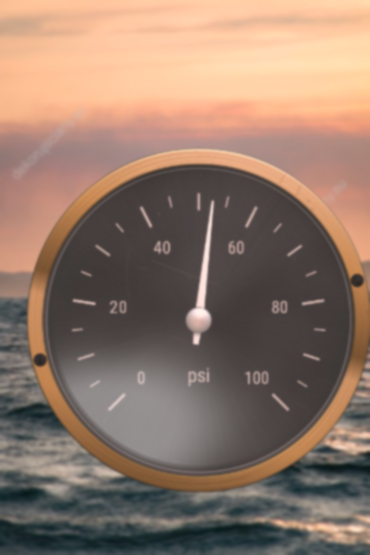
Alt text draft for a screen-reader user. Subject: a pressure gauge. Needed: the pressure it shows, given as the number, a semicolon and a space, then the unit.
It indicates 52.5; psi
